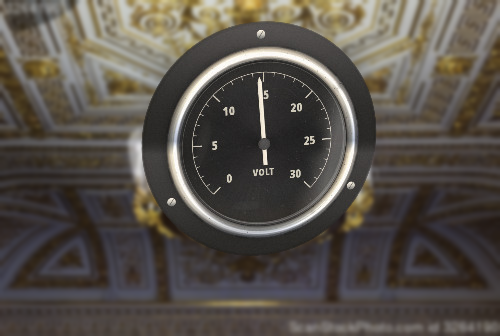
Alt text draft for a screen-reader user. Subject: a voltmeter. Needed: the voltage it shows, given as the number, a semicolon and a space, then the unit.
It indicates 14.5; V
